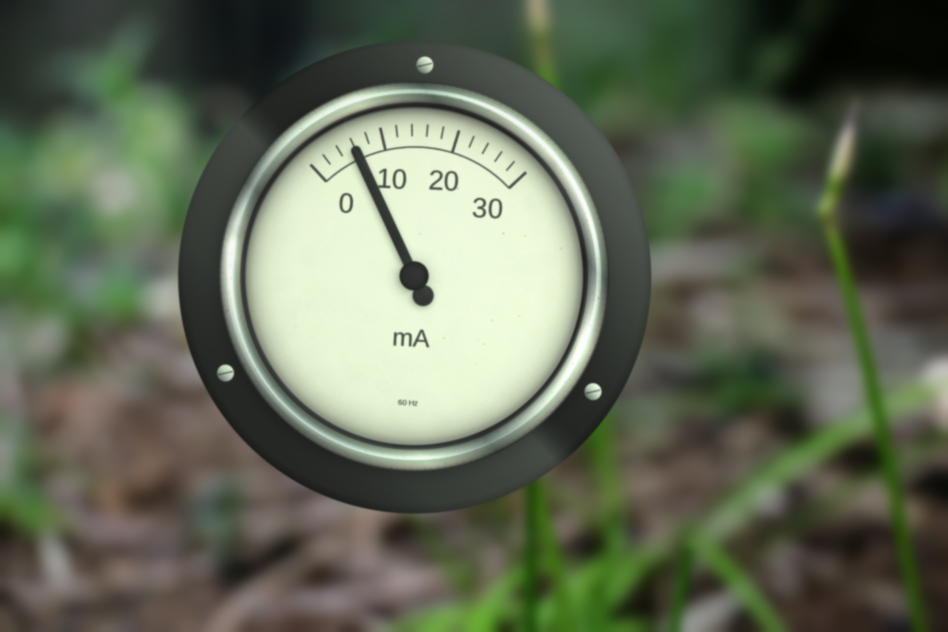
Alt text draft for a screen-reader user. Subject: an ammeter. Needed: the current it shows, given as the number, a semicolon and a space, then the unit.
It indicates 6; mA
